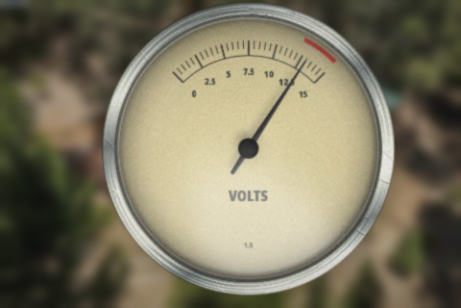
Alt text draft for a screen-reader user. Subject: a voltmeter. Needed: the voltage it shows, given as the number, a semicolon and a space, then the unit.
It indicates 13; V
